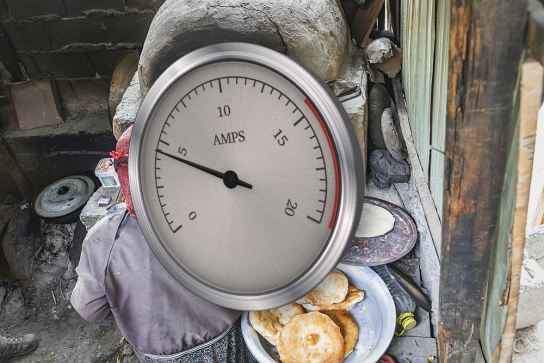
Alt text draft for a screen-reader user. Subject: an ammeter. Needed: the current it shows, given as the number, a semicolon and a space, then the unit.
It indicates 4.5; A
